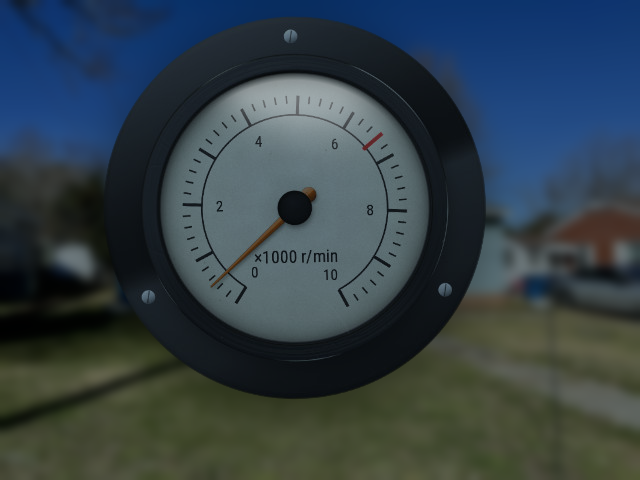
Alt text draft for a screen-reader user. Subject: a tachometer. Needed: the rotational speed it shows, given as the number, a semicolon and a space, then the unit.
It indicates 500; rpm
